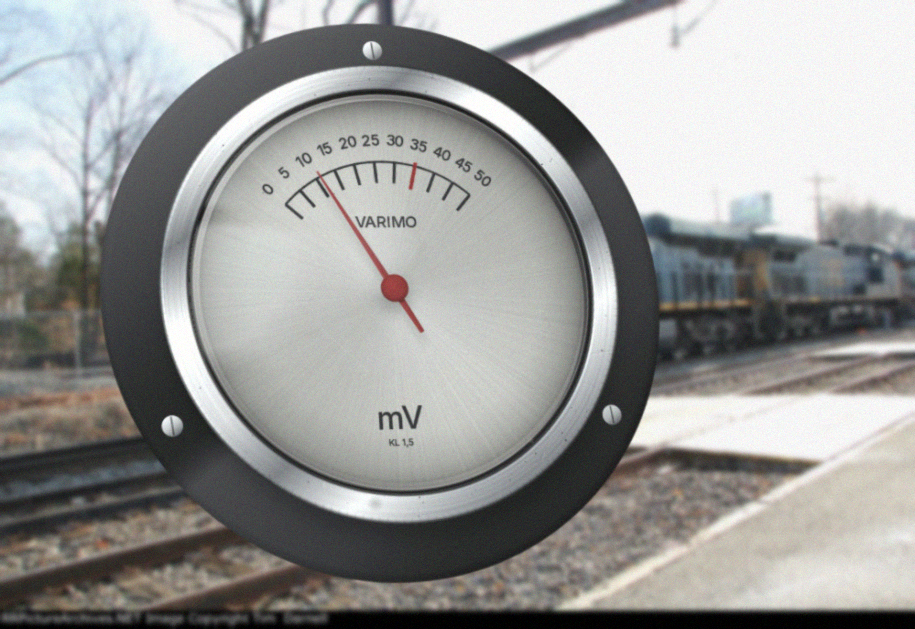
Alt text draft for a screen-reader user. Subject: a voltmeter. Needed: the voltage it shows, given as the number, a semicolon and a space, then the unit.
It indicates 10; mV
